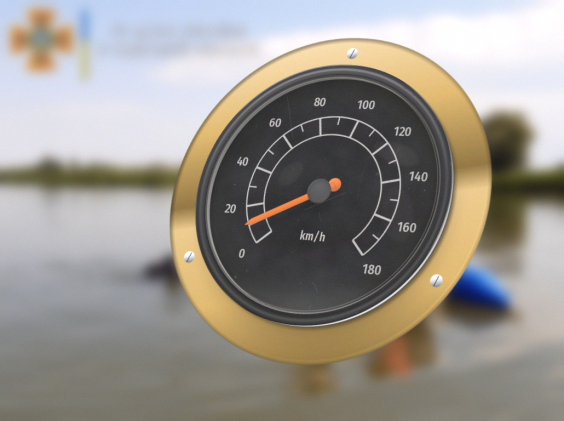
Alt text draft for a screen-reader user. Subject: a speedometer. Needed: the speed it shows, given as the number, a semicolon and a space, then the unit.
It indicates 10; km/h
